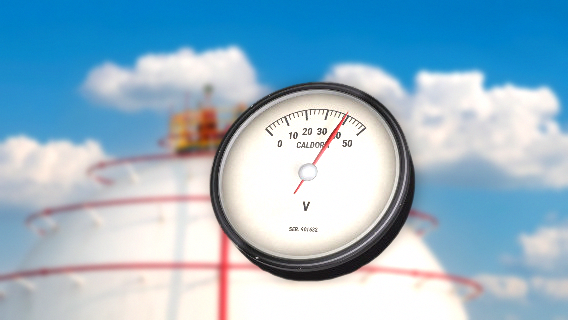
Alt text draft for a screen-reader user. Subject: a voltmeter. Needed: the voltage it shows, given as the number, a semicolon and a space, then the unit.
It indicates 40; V
